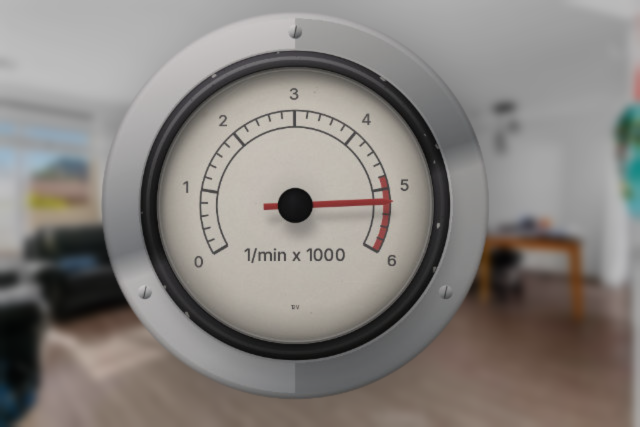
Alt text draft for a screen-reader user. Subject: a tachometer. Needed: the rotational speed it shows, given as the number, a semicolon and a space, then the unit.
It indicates 5200; rpm
